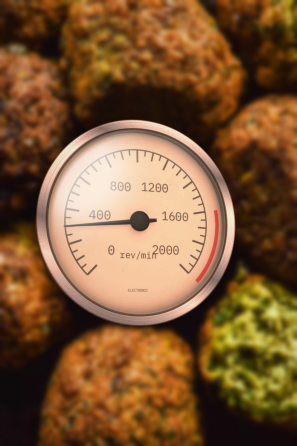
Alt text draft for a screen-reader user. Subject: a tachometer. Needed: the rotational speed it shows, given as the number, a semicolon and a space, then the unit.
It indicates 300; rpm
